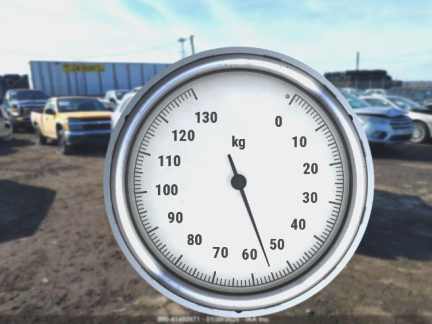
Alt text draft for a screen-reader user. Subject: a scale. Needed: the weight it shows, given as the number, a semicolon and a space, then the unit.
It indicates 55; kg
